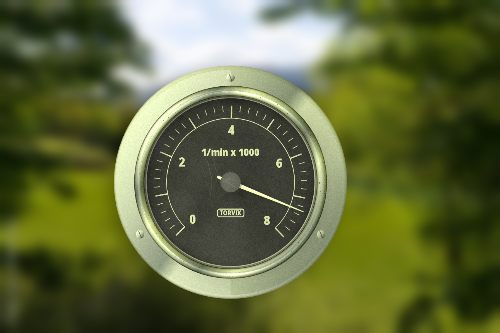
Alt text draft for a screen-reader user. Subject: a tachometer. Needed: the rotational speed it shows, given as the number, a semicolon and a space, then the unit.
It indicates 7300; rpm
